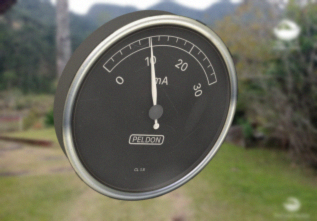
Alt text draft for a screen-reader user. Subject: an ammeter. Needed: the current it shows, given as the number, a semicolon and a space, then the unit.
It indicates 10; mA
